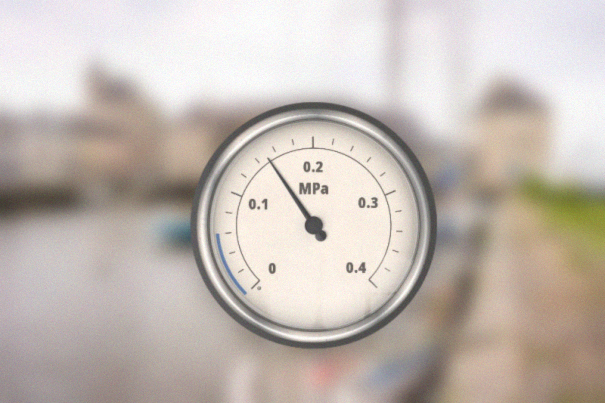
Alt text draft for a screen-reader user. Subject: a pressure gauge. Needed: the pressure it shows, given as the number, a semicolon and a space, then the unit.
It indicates 0.15; MPa
